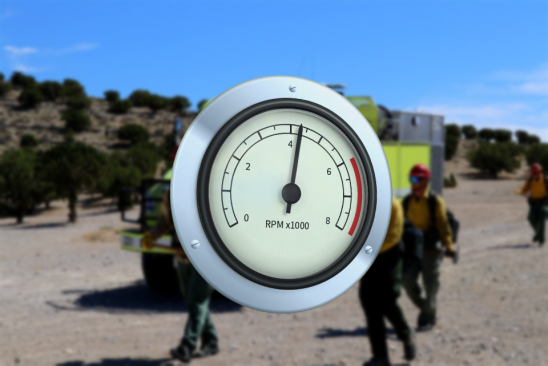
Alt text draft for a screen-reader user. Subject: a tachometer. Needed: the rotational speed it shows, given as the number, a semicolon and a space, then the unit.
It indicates 4250; rpm
